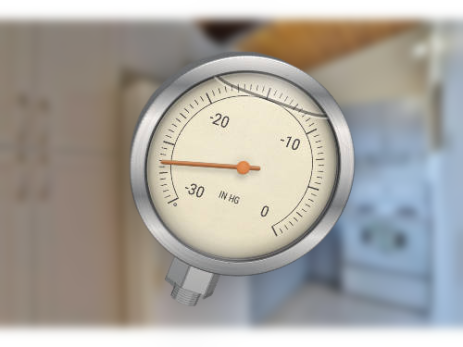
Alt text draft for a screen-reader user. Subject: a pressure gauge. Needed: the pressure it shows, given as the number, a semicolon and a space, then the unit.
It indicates -26.5; inHg
